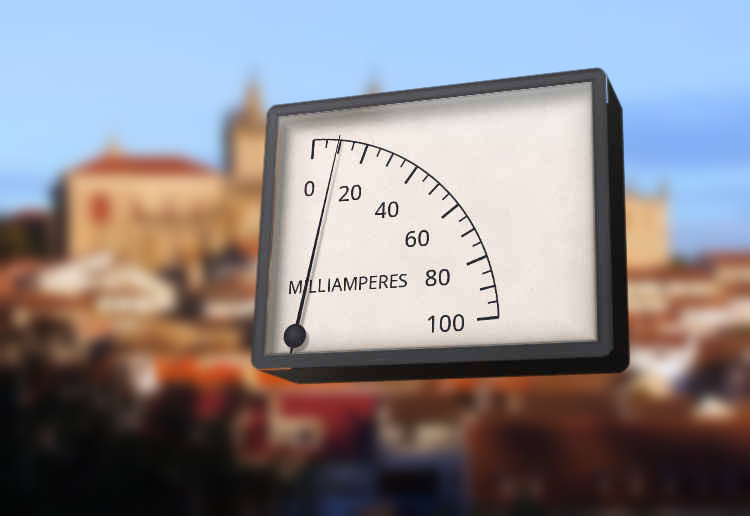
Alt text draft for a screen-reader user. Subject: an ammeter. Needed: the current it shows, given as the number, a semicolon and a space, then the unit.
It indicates 10; mA
